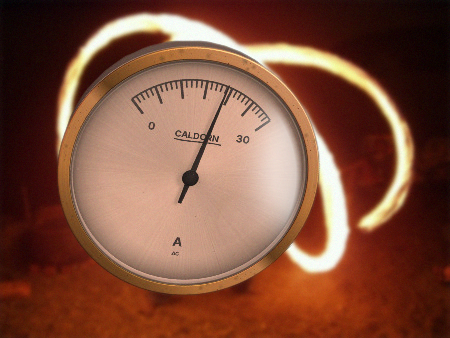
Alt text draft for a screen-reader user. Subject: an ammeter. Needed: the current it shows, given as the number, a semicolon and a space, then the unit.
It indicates 19; A
